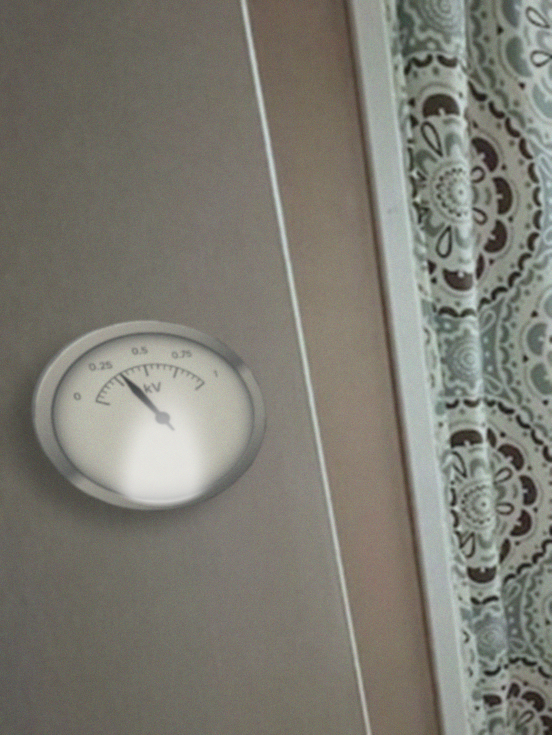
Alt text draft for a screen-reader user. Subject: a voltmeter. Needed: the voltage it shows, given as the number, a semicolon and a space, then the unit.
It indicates 0.3; kV
